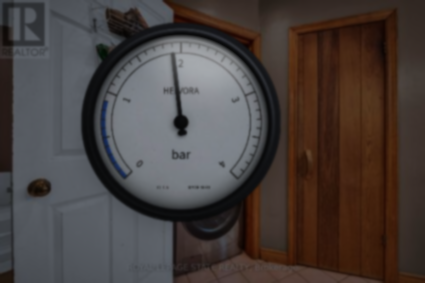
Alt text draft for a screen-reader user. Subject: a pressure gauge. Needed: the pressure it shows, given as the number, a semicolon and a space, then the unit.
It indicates 1.9; bar
